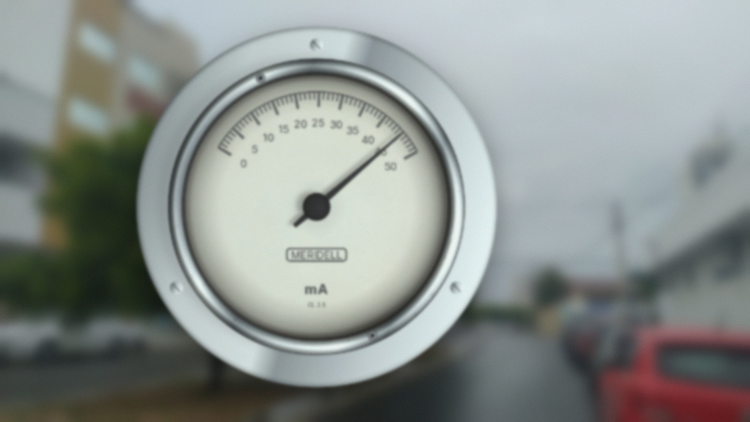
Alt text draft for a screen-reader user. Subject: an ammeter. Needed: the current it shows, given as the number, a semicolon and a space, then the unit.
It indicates 45; mA
